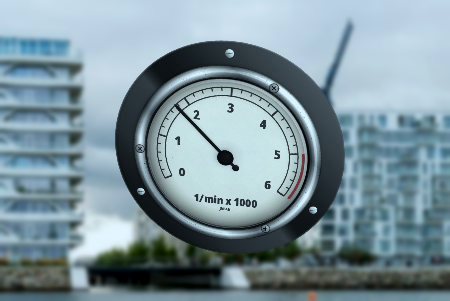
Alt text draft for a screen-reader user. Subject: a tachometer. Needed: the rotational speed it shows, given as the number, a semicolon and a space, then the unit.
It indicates 1800; rpm
